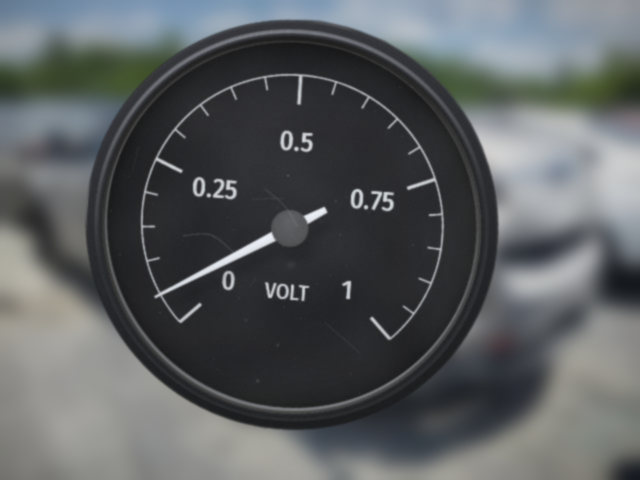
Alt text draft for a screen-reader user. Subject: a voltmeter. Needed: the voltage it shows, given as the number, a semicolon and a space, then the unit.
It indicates 0.05; V
